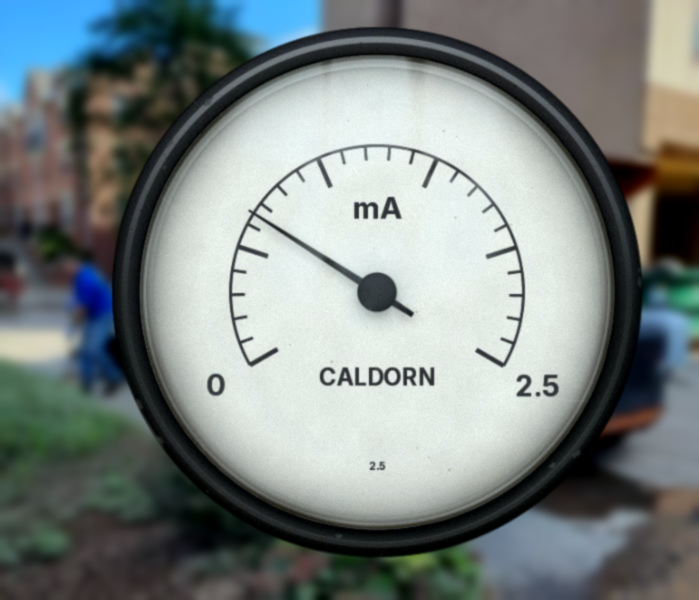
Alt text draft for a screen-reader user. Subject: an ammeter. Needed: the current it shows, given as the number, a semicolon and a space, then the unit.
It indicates 0.65; mA
